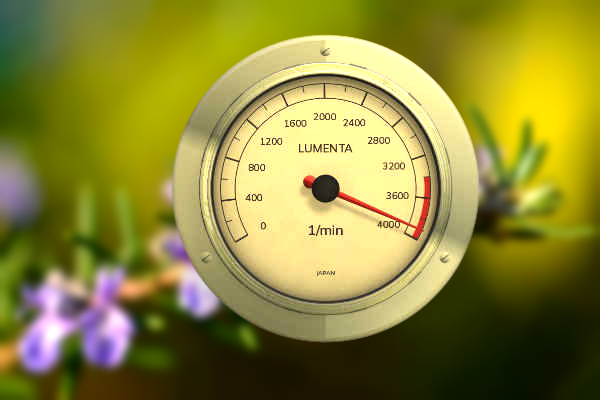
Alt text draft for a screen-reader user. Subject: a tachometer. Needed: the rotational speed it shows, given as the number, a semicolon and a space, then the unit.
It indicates 3900; rpm
